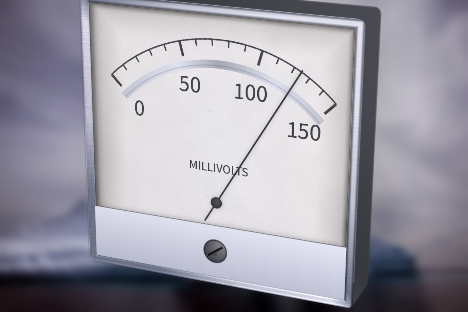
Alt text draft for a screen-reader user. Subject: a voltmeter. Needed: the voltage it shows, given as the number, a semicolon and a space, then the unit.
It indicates 125; mV
